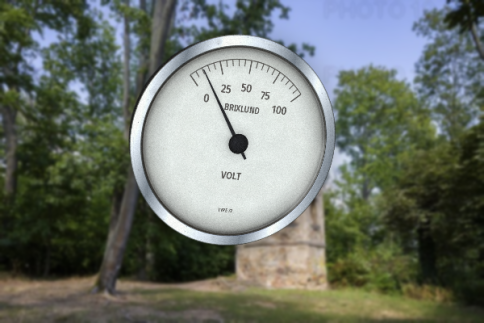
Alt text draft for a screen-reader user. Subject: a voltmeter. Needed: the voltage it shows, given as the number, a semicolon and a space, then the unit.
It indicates 10; V
